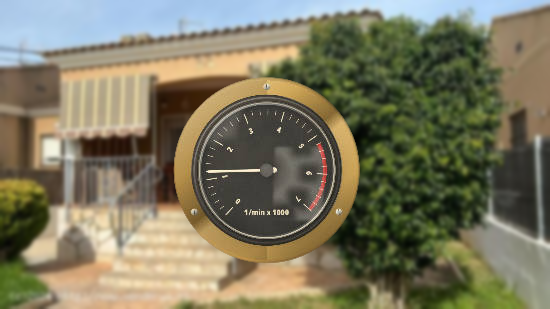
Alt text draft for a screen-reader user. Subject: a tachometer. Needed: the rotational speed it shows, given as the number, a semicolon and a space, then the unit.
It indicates 1200; rpm
